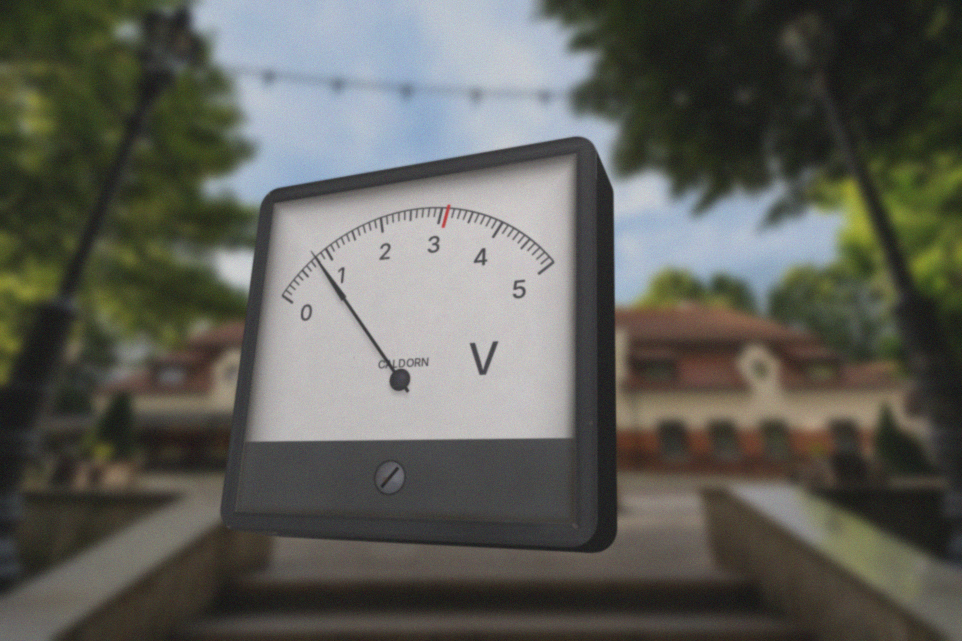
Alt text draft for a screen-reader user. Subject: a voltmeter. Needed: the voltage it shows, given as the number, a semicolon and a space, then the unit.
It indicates 0.8; V
